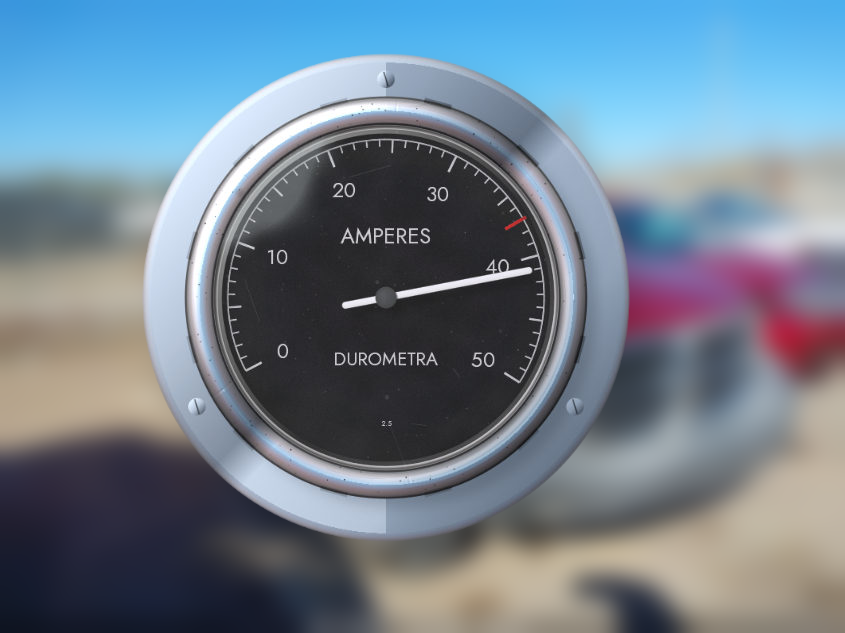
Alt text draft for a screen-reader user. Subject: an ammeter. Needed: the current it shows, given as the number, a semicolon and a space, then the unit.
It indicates 41; A
